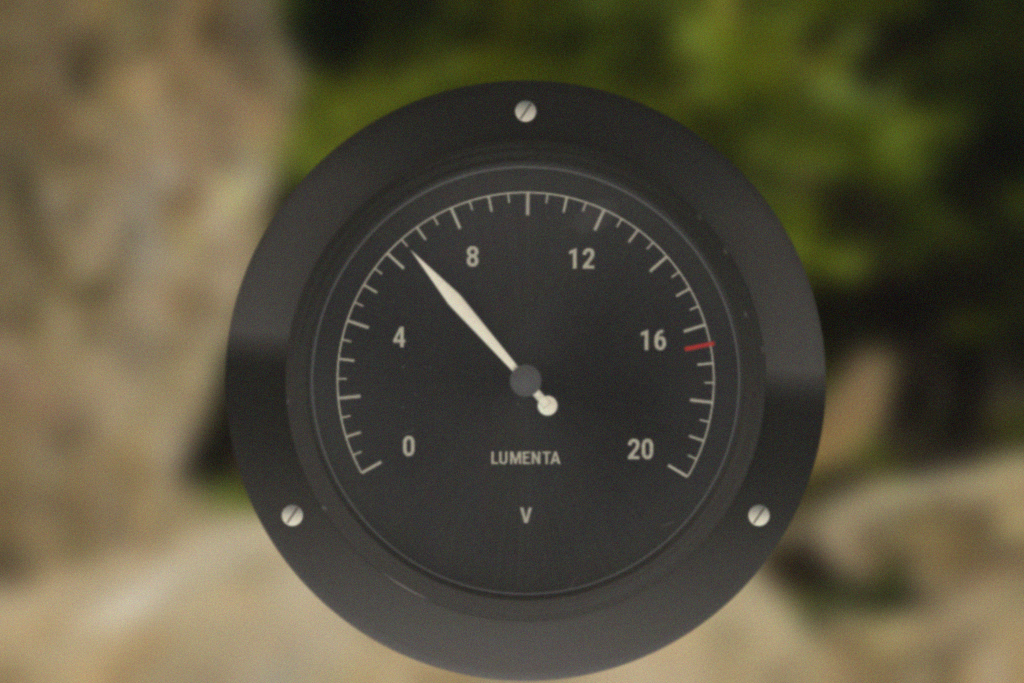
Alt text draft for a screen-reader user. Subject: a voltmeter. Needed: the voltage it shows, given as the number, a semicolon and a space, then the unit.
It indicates 6.5; V
